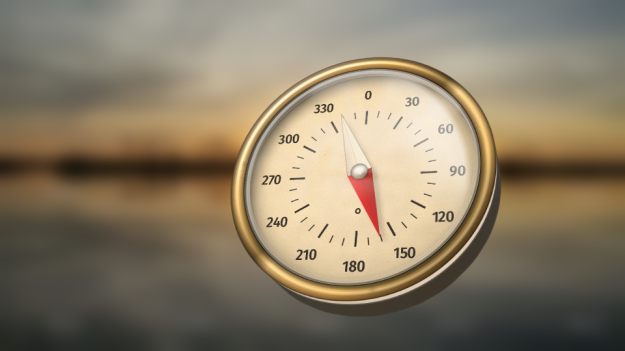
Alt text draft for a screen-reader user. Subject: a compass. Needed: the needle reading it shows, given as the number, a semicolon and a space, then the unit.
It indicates 160; °
